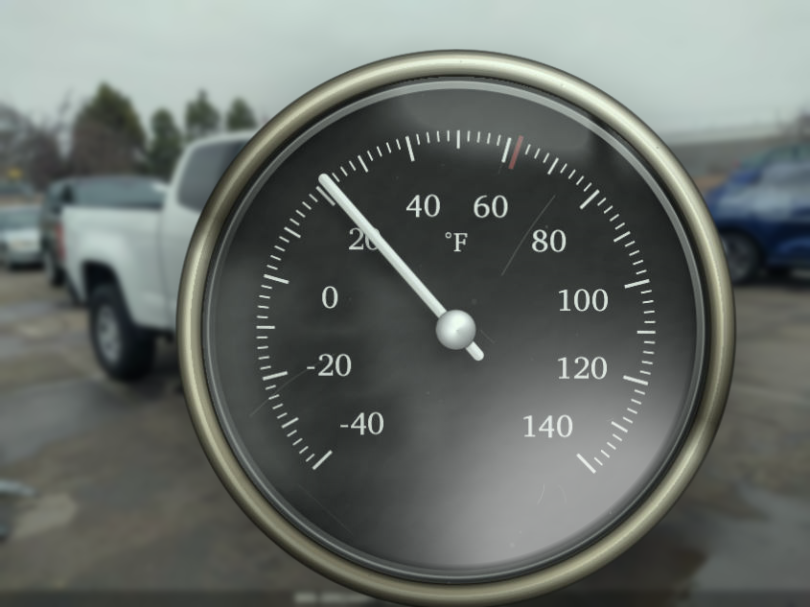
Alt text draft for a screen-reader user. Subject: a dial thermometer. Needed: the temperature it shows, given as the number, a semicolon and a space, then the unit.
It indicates 22; °F
